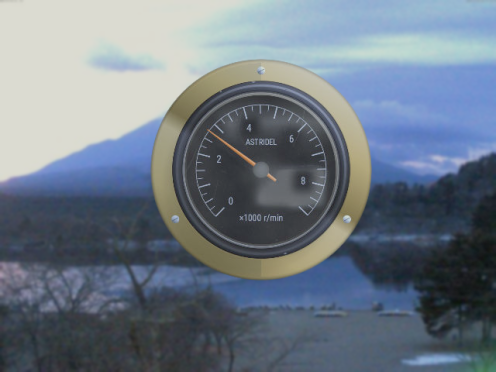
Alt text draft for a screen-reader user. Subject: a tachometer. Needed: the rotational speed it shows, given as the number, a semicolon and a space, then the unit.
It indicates 2750; rpm
